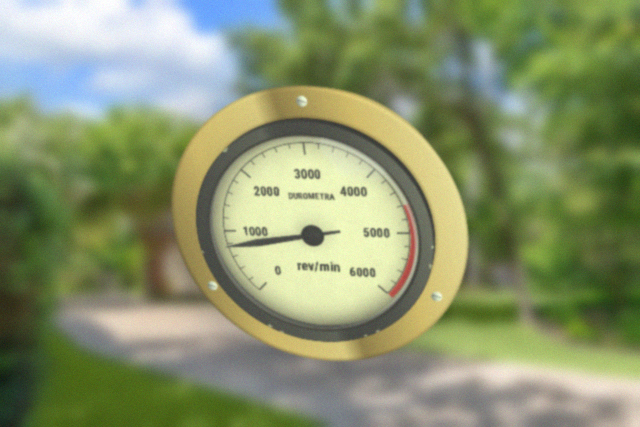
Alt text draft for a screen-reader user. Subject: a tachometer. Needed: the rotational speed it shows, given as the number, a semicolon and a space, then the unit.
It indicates 800; rpm
